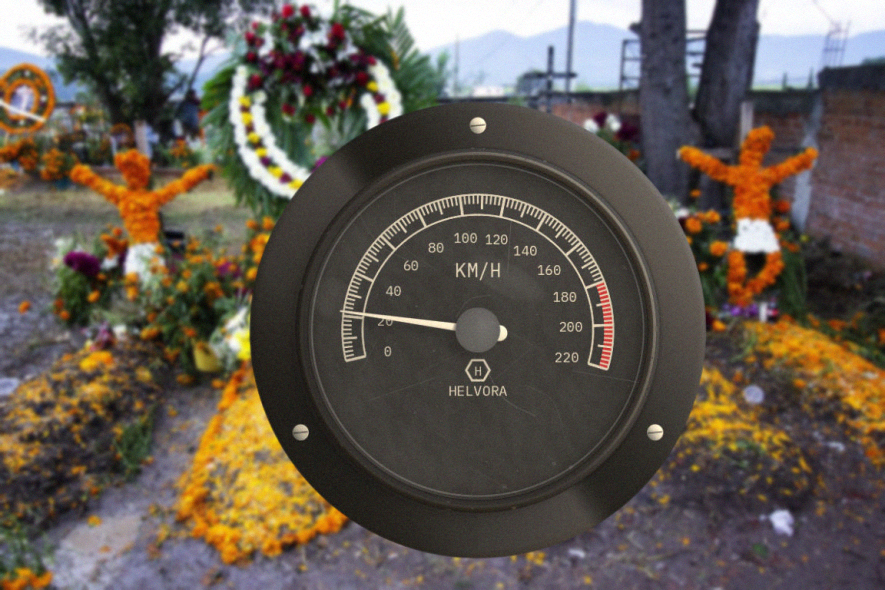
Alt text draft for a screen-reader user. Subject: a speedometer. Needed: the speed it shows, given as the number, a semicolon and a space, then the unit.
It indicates 22; km/h
